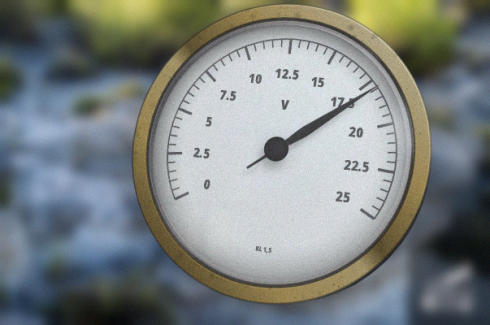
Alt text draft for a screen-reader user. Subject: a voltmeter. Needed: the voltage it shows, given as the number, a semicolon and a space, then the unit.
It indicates 18; V
